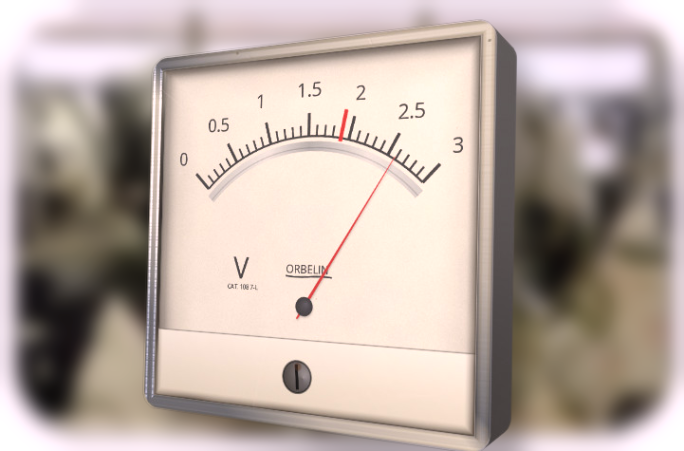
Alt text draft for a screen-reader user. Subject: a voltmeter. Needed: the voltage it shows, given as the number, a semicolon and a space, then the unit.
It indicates 2.6; V
